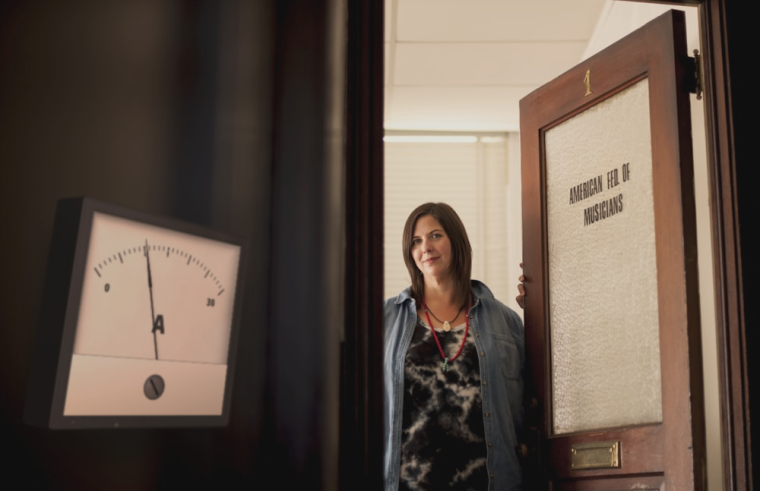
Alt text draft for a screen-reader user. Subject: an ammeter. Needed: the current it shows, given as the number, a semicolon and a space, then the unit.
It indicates 10; A
